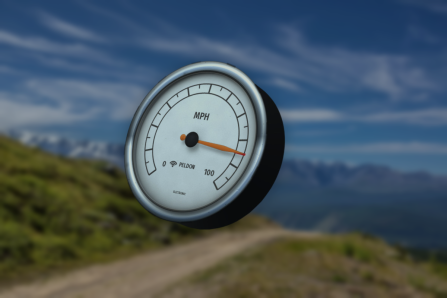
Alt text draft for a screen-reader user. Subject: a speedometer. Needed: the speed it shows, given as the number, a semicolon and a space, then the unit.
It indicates 85; mph
